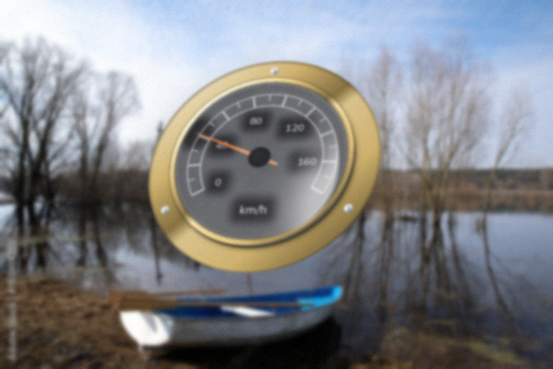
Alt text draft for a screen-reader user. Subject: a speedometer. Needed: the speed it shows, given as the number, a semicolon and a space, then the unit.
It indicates 40; km/h
